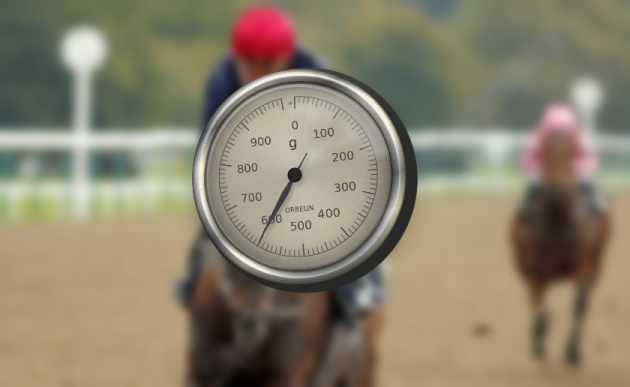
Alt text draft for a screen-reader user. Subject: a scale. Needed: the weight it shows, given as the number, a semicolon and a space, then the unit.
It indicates 600; g
